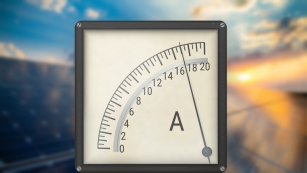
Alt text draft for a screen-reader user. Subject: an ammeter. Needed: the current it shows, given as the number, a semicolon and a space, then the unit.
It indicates 17; A
